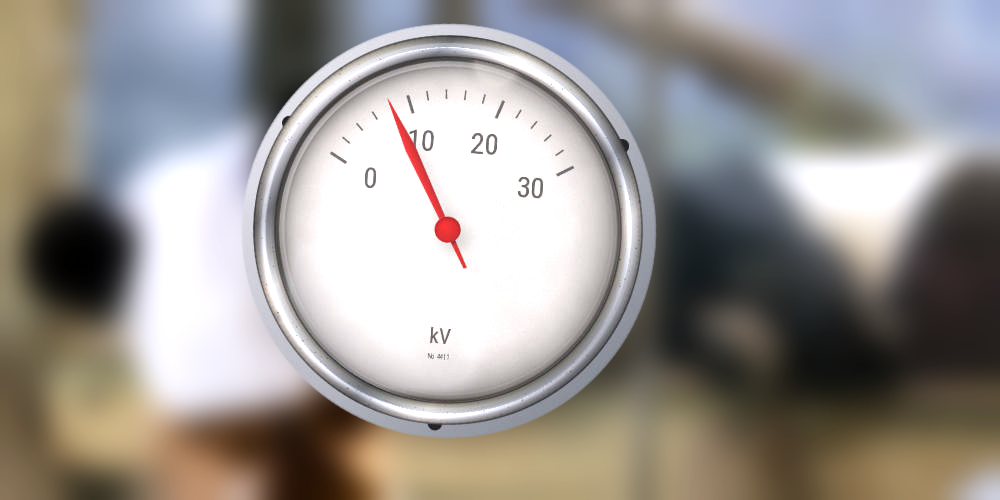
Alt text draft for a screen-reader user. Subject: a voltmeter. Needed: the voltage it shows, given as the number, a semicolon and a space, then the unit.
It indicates 8; kV
